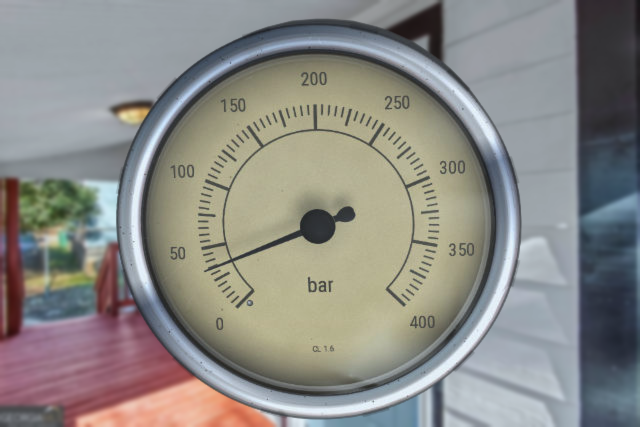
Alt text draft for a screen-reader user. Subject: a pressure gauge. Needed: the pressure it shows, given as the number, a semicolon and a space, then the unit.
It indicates 35; bar
